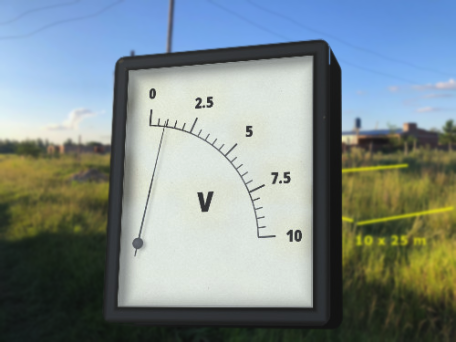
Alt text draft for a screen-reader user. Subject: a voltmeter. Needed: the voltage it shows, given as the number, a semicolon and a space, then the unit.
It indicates 1; V
